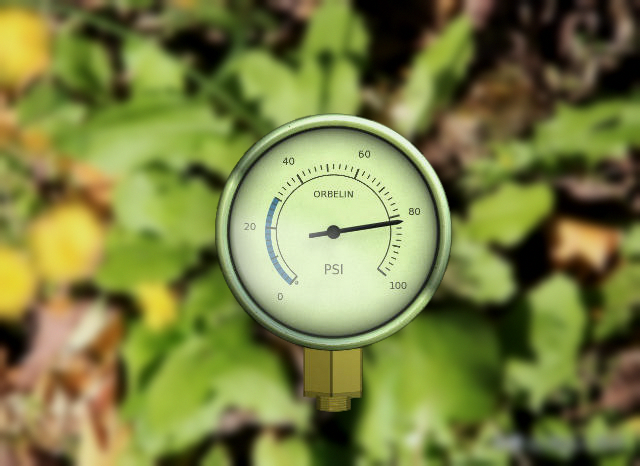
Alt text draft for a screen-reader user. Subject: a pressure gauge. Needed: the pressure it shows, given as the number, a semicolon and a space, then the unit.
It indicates 82; psi
